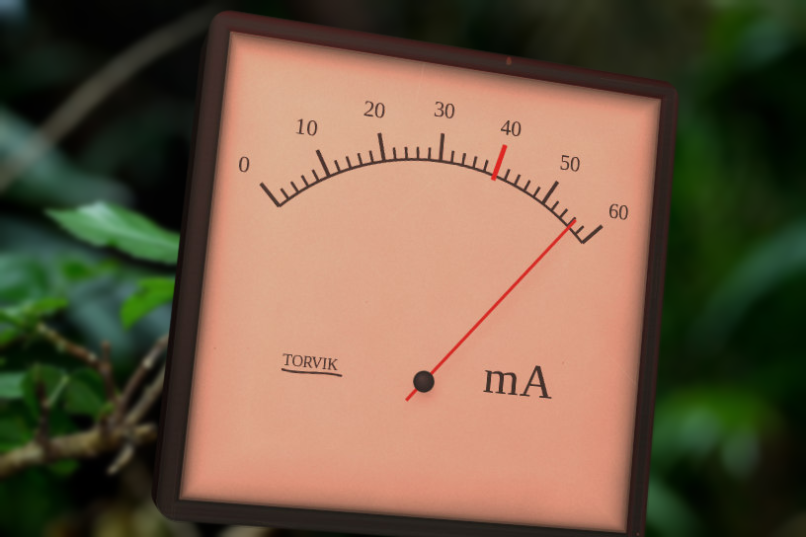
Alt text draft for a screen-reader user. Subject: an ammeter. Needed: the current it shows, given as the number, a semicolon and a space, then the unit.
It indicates 56; mA
